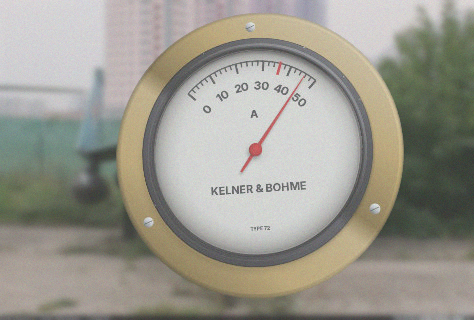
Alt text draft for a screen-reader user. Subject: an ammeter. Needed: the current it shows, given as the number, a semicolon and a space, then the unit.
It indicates 46; A
